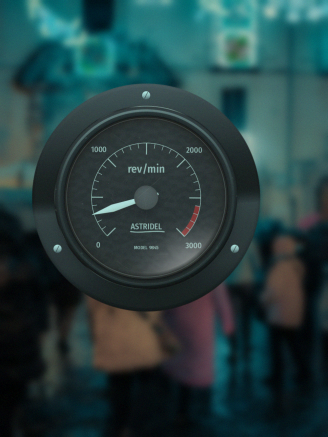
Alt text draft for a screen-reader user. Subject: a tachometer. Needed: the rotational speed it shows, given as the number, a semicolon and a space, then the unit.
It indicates 300; rpm
